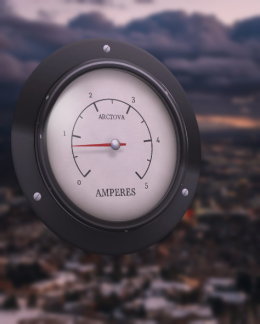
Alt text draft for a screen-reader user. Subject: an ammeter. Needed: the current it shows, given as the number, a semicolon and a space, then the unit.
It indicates 0.75; A
